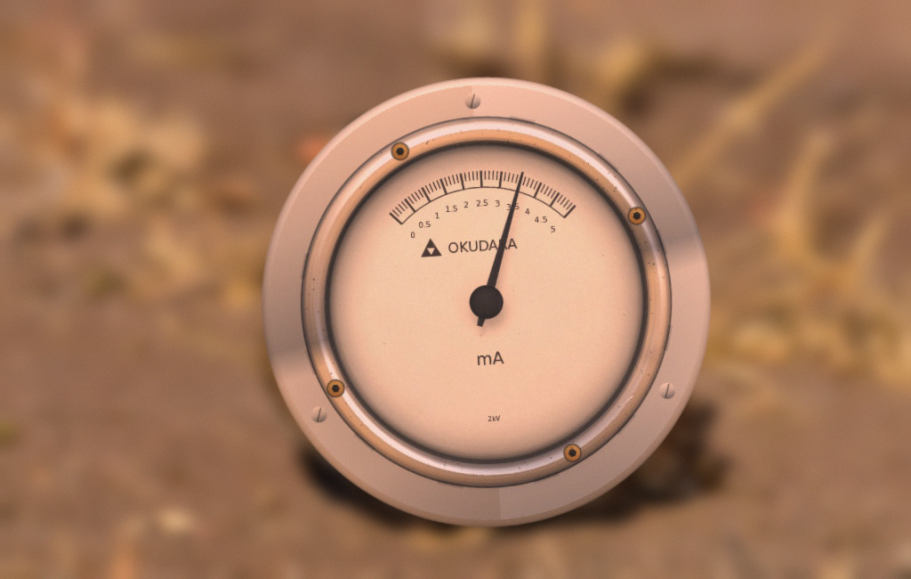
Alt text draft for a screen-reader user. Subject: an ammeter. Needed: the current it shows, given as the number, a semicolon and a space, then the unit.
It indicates 3.5; mA
